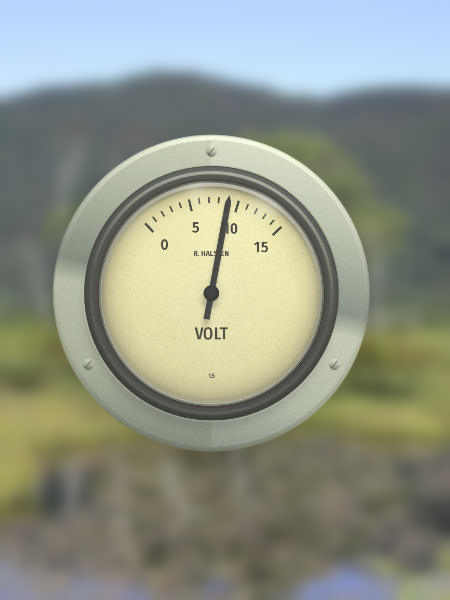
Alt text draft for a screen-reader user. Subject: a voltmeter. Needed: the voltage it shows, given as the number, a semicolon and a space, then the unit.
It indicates 9; V
